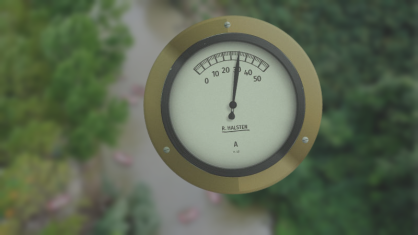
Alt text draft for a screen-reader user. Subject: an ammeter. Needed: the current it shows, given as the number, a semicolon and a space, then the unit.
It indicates 30; A
